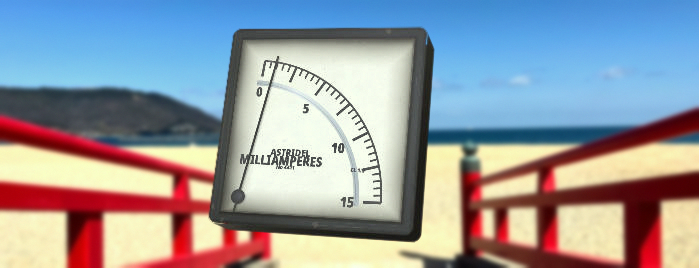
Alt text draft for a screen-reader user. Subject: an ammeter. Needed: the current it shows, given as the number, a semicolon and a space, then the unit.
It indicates 1; mA
